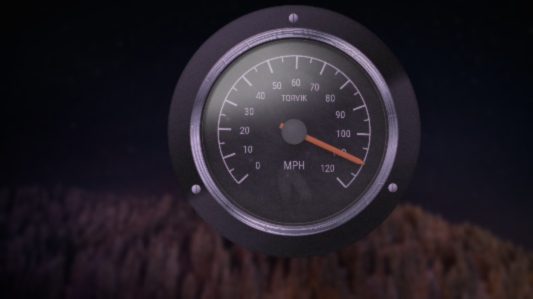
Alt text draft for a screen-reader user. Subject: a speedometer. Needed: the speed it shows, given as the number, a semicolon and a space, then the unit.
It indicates 110; mph
